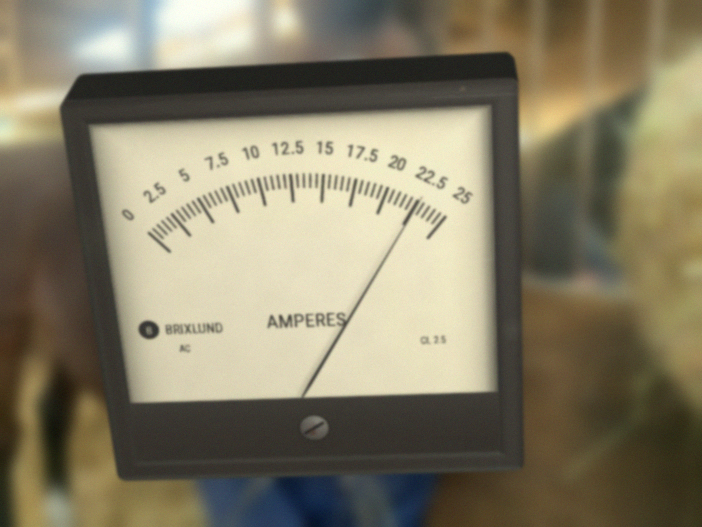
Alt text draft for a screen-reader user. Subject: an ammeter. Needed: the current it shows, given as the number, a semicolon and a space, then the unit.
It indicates 22.5; A
